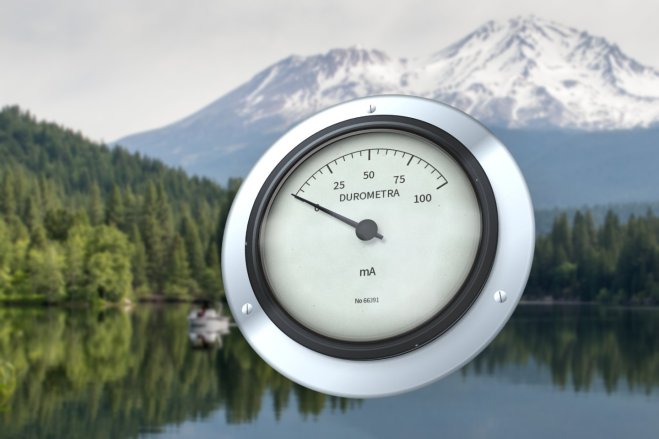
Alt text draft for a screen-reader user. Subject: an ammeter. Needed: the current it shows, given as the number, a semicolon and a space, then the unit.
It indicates 0; mA
